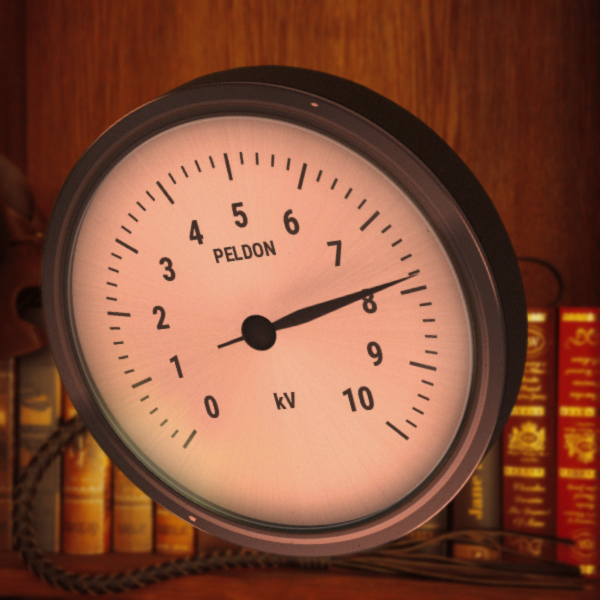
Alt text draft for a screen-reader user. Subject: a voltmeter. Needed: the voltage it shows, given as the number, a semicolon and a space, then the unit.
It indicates 7.8; kV
